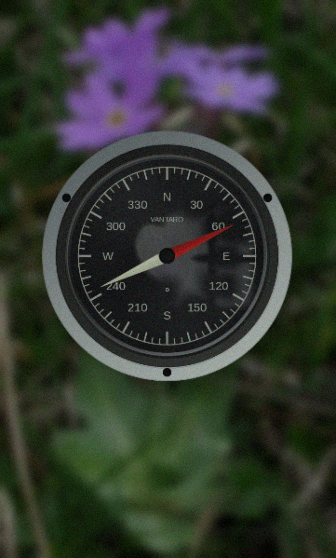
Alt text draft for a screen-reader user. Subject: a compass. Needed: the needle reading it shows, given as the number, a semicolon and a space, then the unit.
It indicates 65; °
